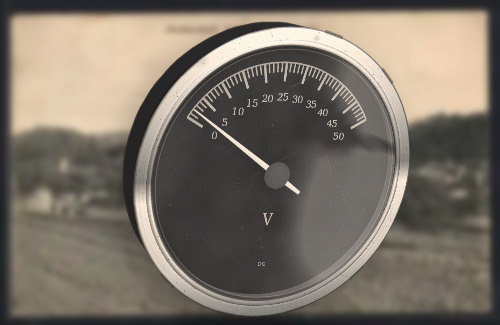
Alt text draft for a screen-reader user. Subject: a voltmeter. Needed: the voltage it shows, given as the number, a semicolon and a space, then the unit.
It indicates 2; V
